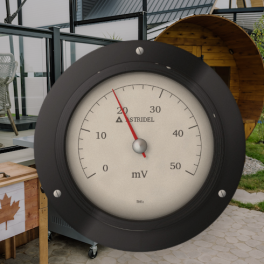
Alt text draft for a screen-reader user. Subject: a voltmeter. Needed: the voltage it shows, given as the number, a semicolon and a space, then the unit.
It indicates 20; mV
